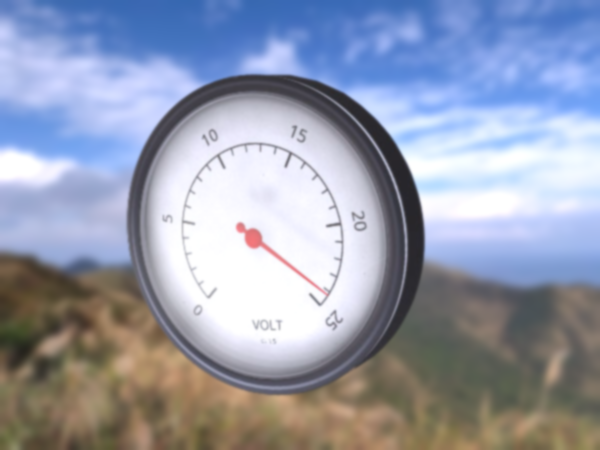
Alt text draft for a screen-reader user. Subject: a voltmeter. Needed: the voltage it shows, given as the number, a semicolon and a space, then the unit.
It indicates 24; V
